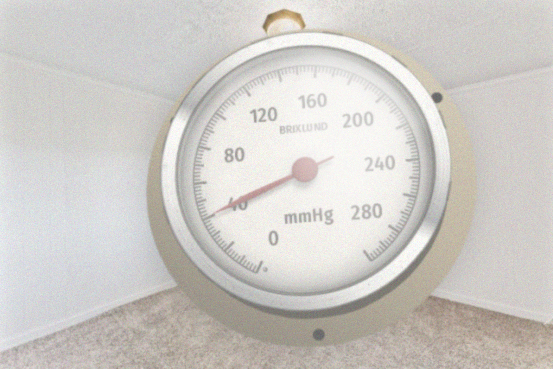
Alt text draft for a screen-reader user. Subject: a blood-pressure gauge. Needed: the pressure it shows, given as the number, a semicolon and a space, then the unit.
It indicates 40; mmHg
